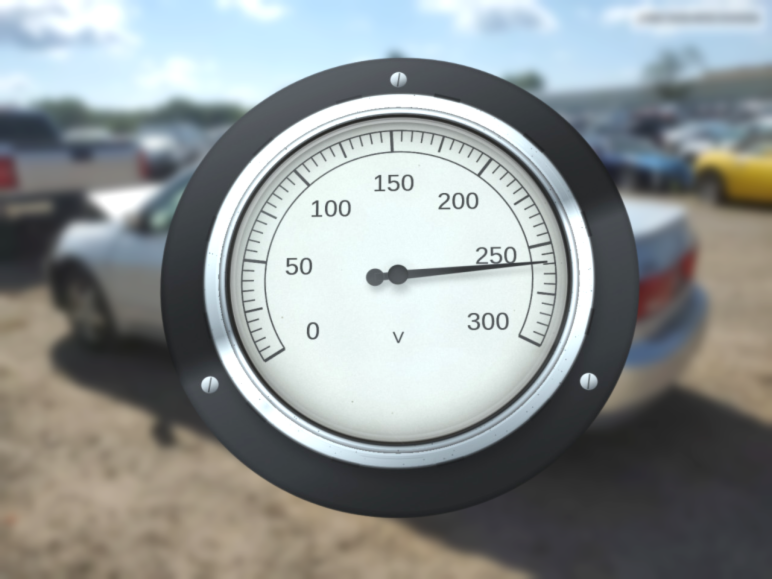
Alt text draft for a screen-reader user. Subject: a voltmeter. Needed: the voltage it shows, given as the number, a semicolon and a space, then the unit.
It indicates 260; V
